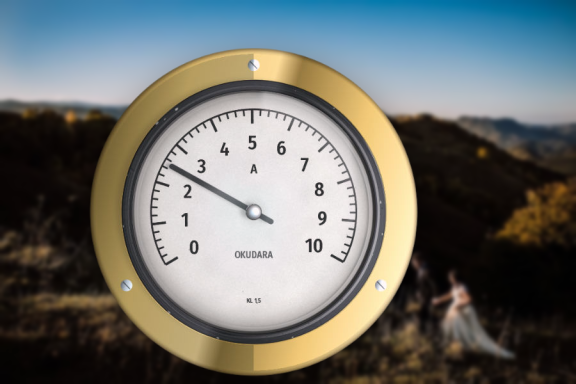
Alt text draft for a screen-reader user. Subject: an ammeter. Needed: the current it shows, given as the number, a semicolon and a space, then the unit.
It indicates 2.5; A
